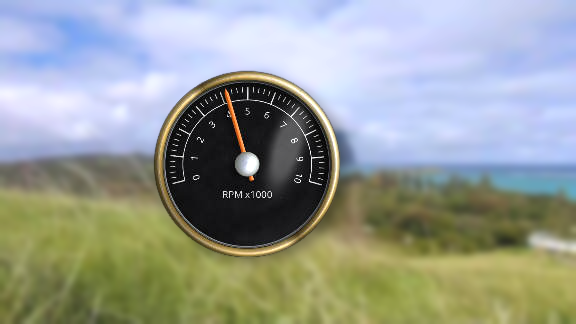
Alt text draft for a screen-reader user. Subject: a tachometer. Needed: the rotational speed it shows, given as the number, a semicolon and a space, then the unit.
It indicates 4200; rpm
